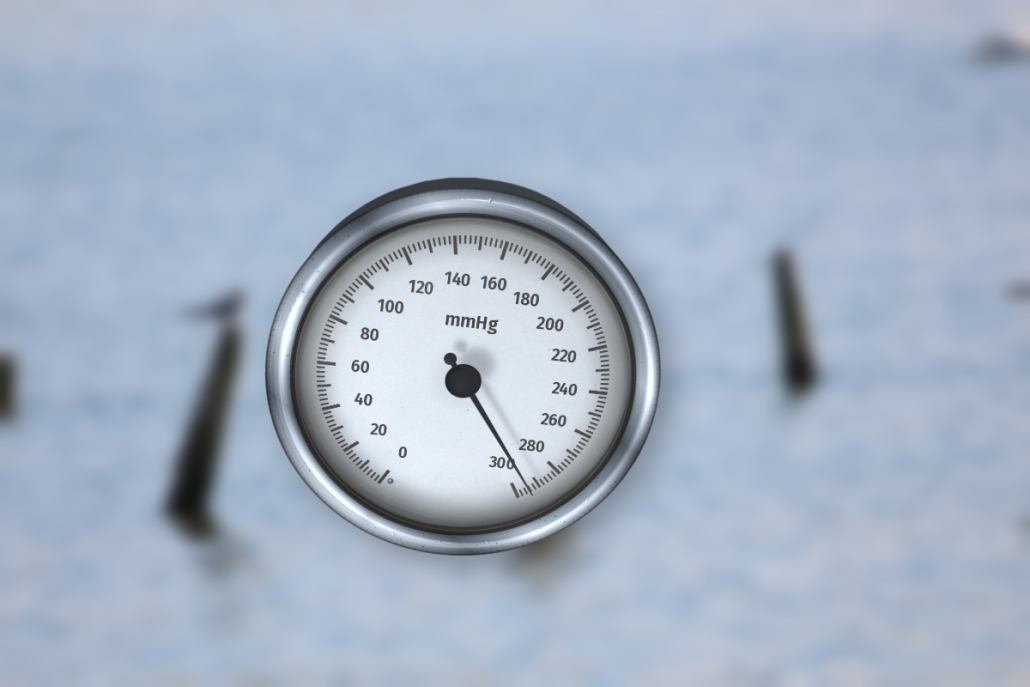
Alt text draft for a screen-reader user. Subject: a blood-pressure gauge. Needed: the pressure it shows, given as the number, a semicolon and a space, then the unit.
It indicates 294; mmHg
